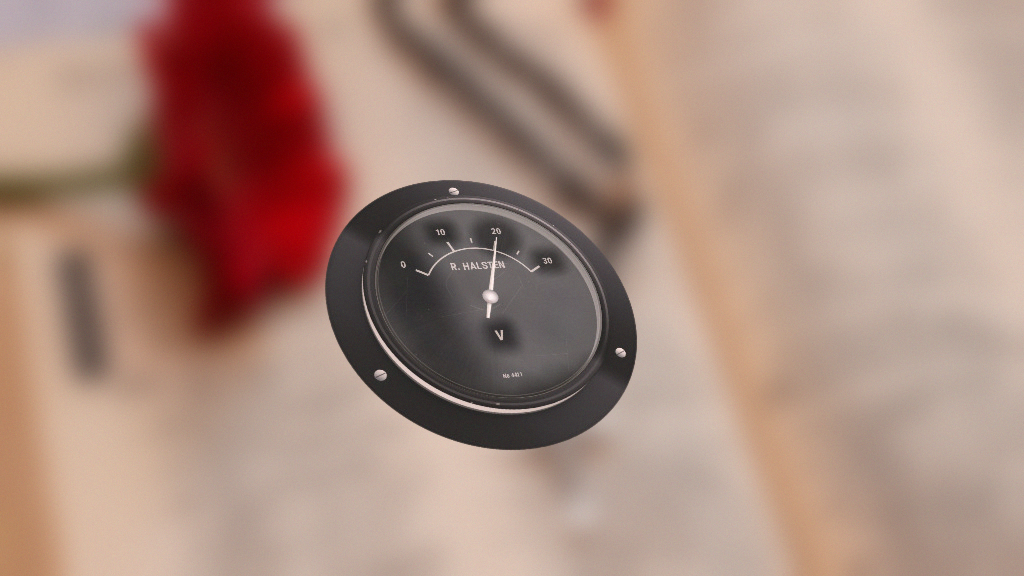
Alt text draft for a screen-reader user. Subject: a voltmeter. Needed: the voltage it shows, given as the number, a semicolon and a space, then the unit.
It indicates 20; V
